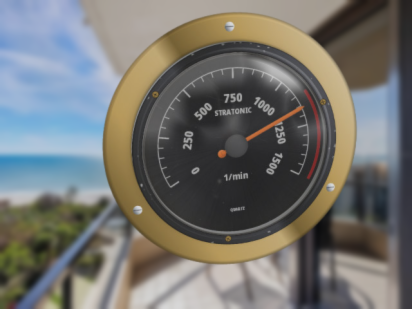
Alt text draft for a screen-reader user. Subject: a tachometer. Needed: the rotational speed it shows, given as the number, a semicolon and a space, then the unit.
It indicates 1150; rpm
